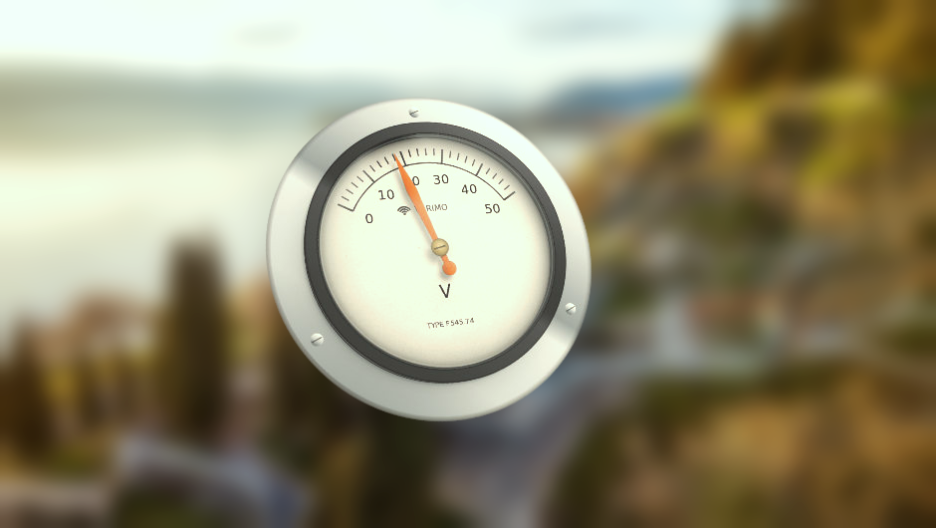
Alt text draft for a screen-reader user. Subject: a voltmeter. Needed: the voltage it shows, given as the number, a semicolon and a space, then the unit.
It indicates 18; V
